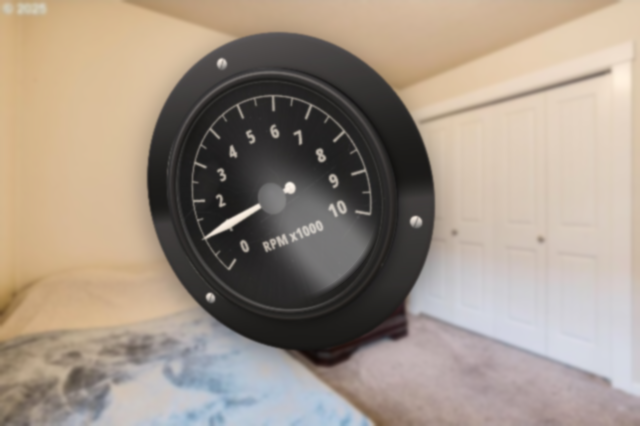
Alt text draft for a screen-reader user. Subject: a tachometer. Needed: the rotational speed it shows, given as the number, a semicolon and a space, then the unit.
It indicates 1000; rpm
